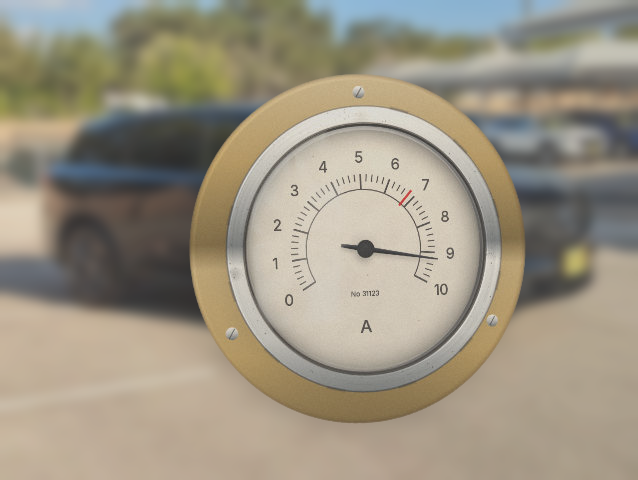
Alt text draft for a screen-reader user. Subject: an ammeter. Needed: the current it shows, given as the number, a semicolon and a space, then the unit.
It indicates 9.2; A
